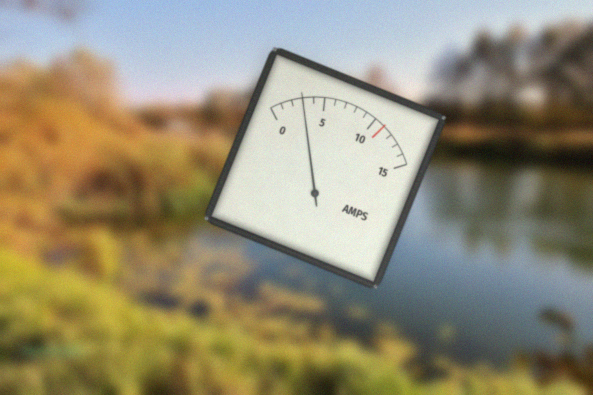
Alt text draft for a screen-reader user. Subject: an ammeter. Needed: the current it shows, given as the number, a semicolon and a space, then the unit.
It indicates 3; A
